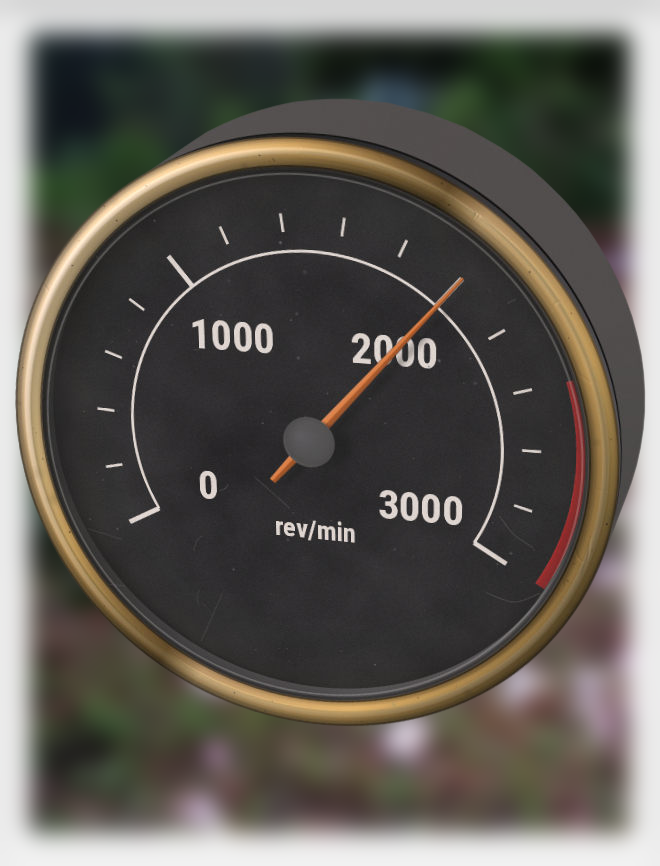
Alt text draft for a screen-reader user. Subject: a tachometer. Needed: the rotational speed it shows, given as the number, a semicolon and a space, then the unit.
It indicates 2000; rpm
